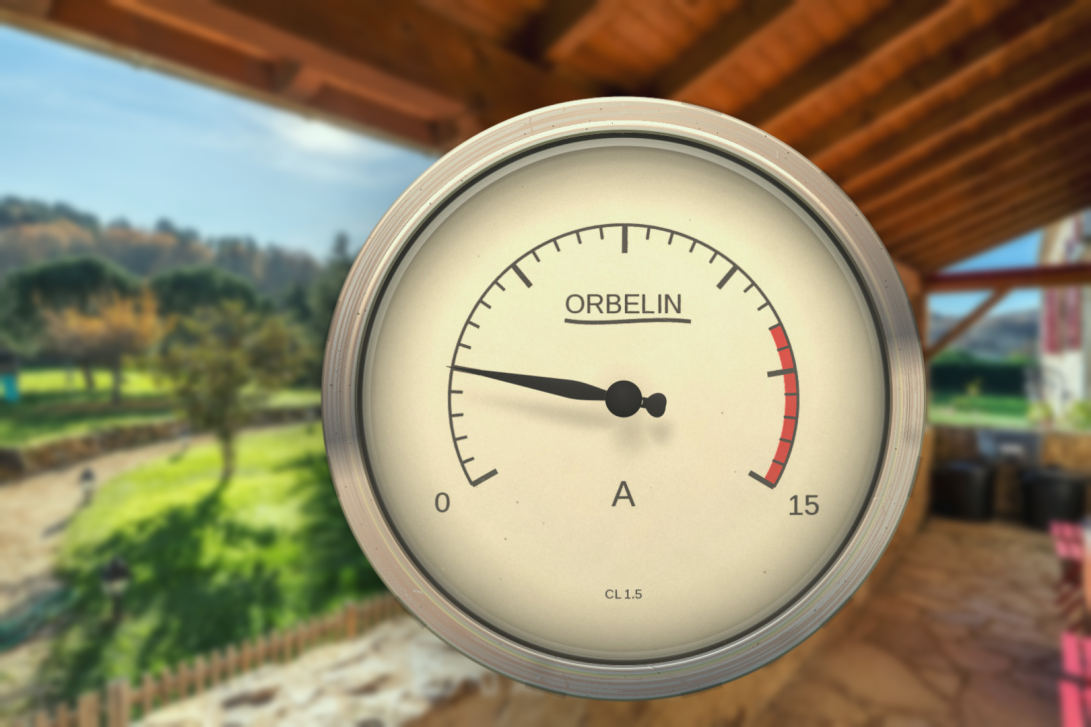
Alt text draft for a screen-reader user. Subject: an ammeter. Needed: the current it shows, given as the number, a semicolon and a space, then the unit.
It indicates 2.5; A
